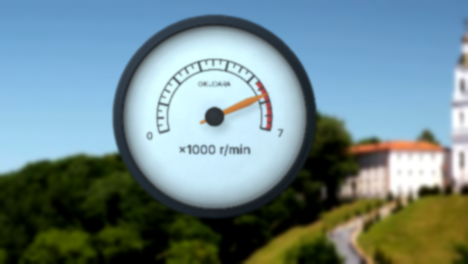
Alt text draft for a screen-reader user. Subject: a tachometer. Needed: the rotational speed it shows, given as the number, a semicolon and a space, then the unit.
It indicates 5750; rpm
